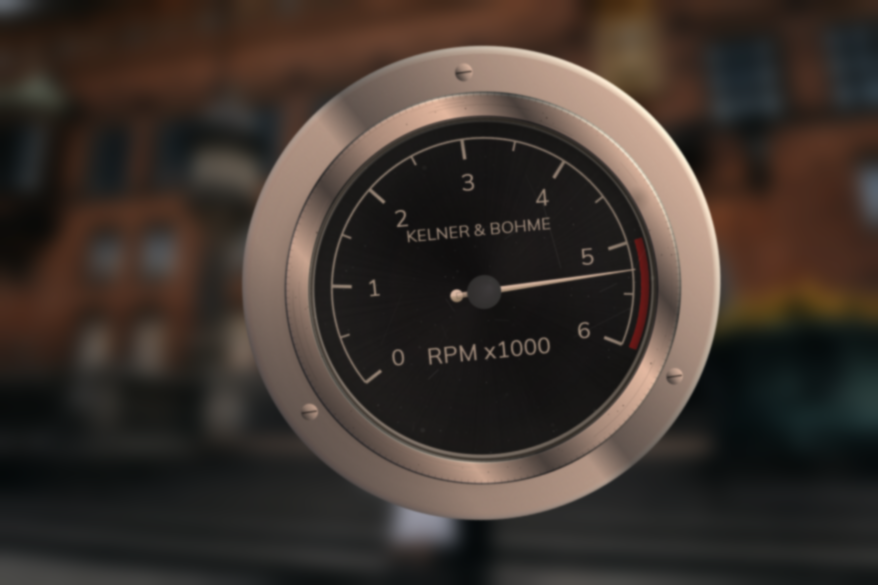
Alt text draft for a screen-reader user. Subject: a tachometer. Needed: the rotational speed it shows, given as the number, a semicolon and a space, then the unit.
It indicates 5250; rpm
